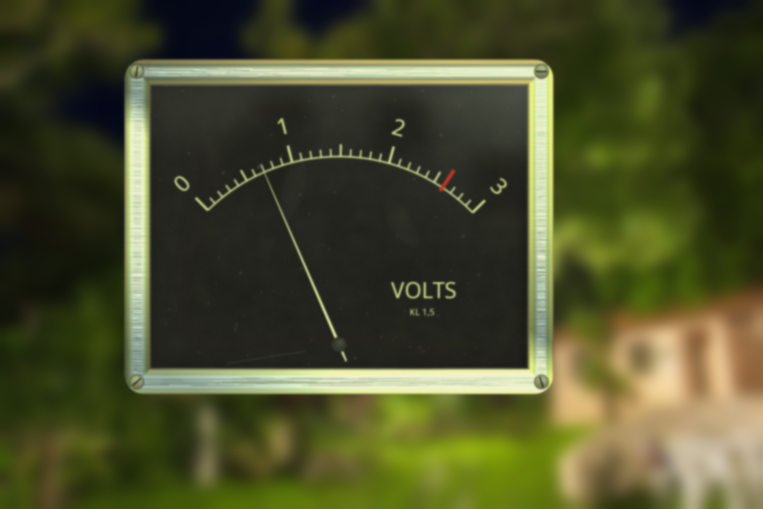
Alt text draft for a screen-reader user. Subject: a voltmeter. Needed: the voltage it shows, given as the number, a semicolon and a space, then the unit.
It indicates 0.7; V
